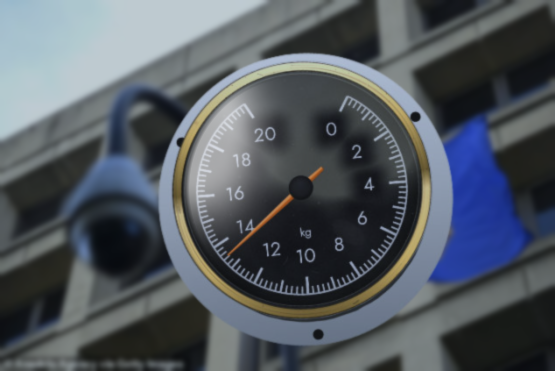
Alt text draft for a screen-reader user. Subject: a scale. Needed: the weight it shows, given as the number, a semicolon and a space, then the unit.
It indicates 13.4; kg
